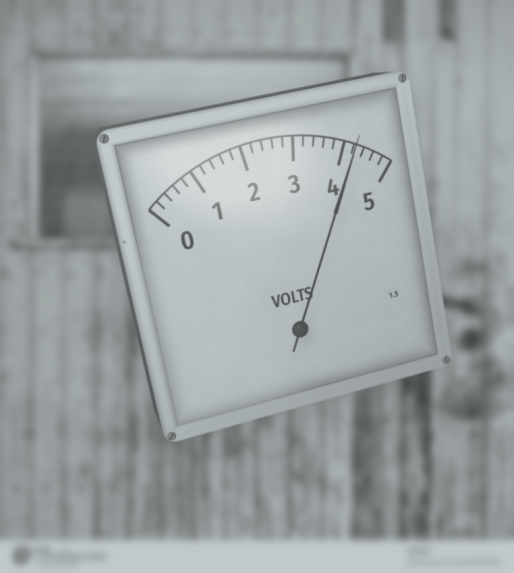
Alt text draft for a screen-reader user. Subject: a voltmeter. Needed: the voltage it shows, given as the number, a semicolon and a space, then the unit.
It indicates 4.2; V
